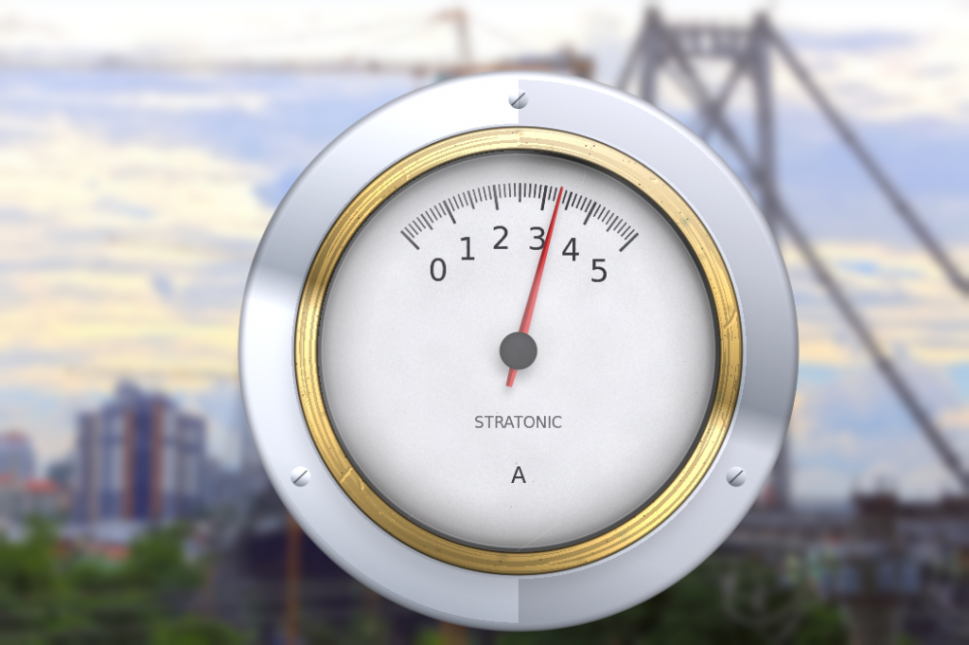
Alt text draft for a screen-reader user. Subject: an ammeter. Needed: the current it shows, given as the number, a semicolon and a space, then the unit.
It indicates 3.3; A
